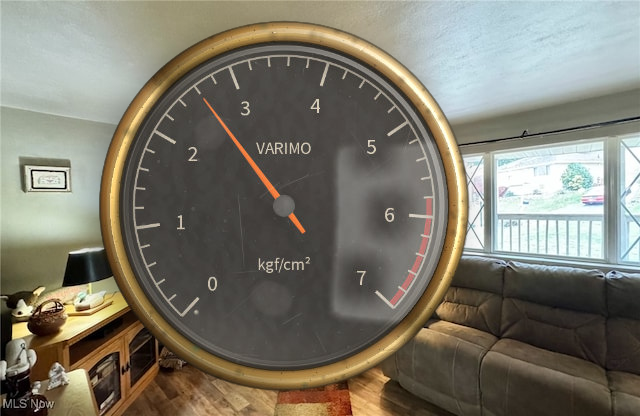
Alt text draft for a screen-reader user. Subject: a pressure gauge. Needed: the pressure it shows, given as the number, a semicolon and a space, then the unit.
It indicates 2.6; kg/cm²
